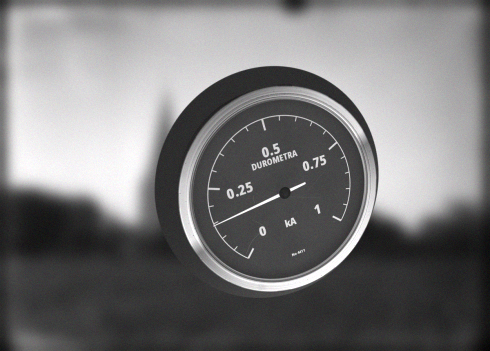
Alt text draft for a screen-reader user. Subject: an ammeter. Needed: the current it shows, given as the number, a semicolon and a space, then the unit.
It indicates 0.15; kA
